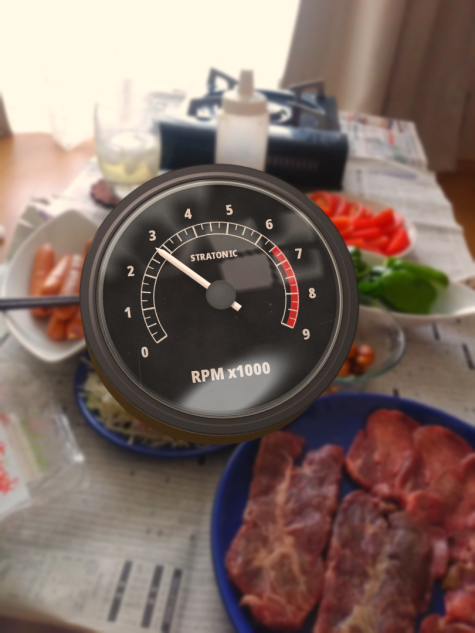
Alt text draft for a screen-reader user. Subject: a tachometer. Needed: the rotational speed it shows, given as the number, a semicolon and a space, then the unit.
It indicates 2750; rpm
